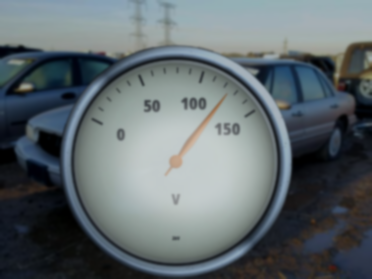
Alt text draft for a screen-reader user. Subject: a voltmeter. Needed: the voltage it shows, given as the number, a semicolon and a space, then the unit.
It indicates 125; V
